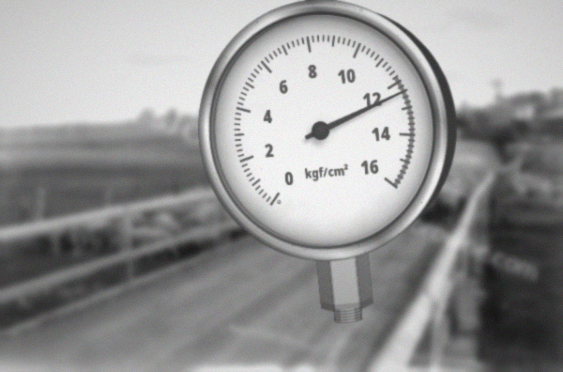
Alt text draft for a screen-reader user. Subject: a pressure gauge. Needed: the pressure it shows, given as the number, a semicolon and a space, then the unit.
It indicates 12.4; kg/cm²
